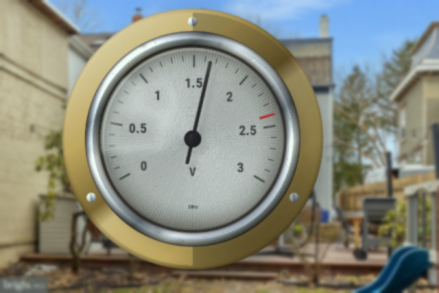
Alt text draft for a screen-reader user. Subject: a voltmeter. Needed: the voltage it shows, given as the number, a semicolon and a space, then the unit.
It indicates 1.65; V
